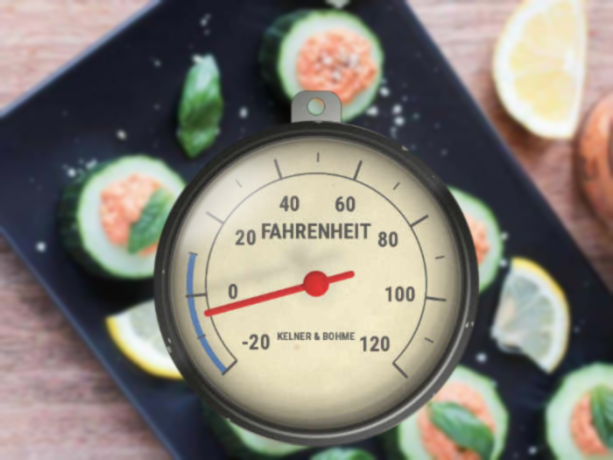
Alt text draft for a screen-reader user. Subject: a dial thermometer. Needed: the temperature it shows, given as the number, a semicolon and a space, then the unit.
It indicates -5; °F
